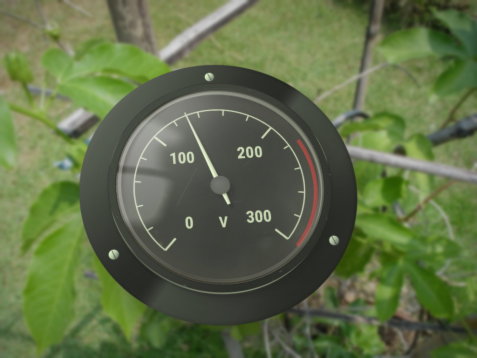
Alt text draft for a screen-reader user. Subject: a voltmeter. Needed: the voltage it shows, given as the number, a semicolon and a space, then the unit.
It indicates 130; V
